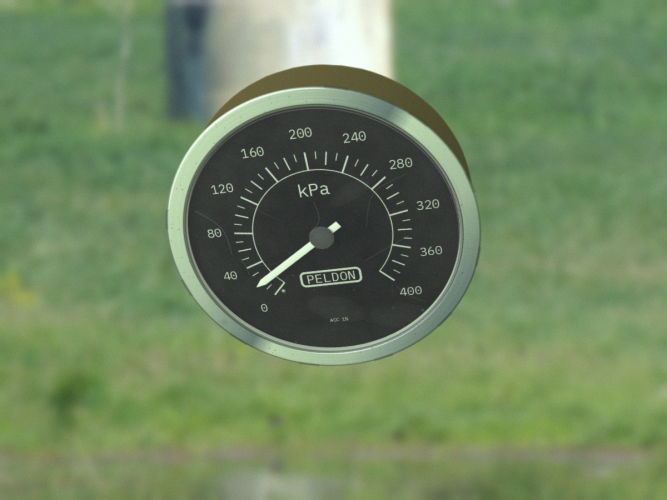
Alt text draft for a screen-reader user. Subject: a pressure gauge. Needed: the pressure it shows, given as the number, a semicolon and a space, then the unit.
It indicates 20; kPa
